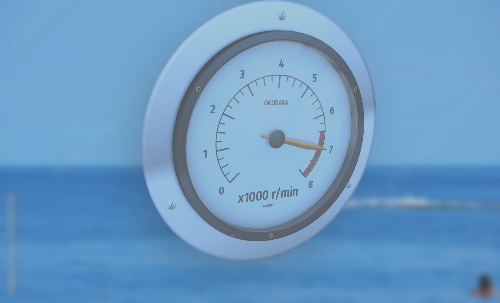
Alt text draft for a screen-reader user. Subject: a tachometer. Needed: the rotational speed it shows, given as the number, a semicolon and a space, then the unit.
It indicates 7000; rpm
